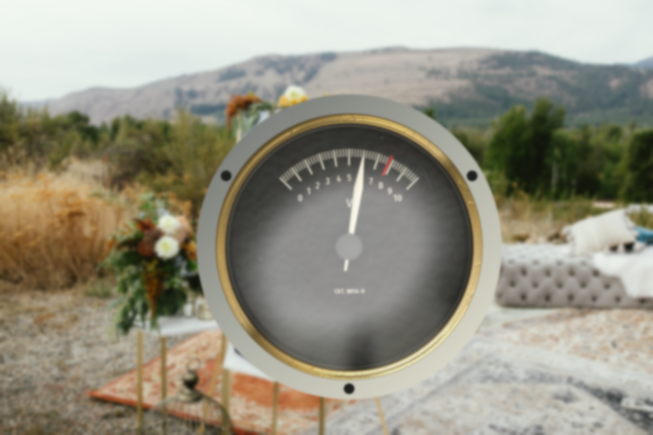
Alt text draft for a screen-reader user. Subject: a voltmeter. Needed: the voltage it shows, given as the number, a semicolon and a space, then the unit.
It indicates 6; V
